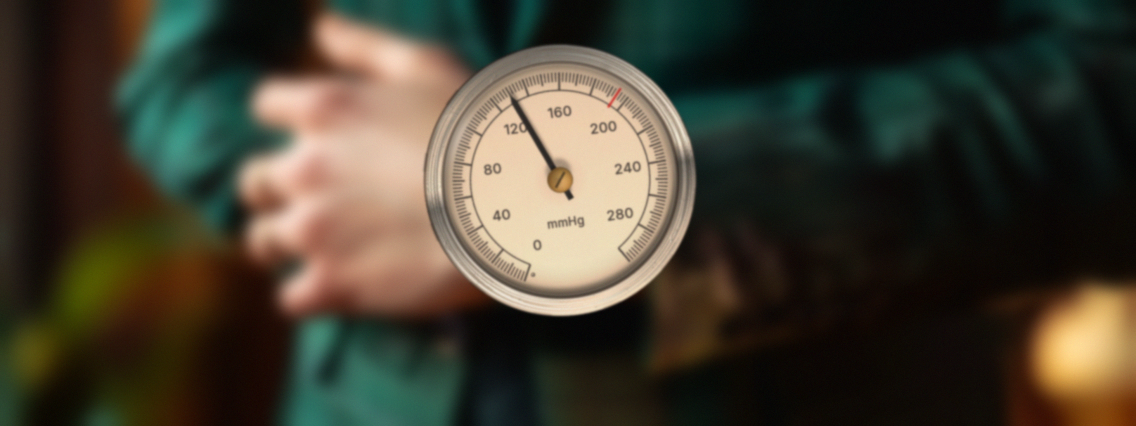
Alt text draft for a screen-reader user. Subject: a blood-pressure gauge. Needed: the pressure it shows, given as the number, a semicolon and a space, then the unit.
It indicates 130; mmHg
